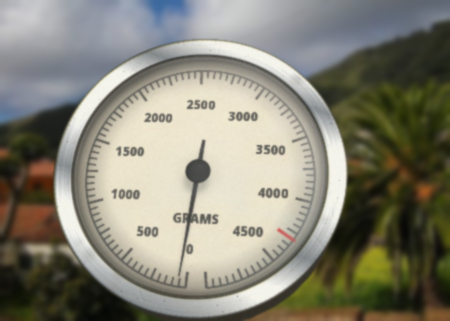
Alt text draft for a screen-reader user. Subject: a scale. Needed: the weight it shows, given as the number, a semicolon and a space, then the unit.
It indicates 50; g
